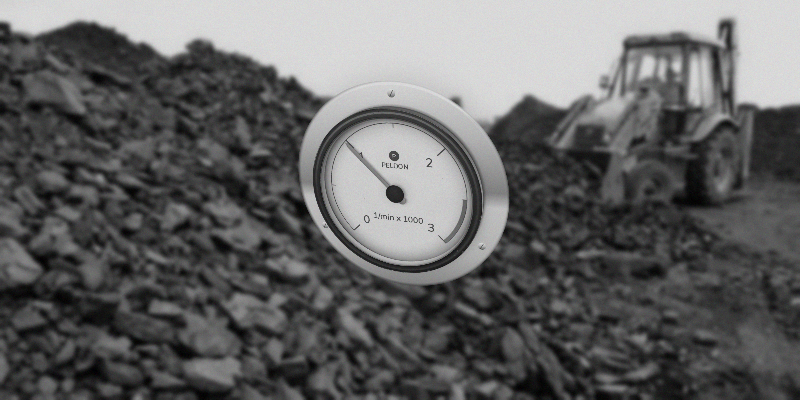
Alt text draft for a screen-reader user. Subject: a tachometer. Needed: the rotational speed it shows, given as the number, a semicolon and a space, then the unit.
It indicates 1000; rpm
